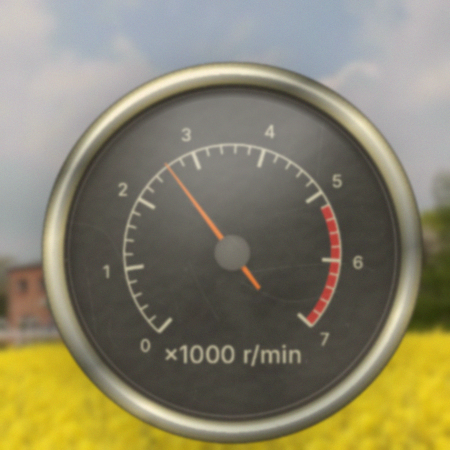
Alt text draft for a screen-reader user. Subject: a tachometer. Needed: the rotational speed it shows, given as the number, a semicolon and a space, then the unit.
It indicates 2600; rpm
